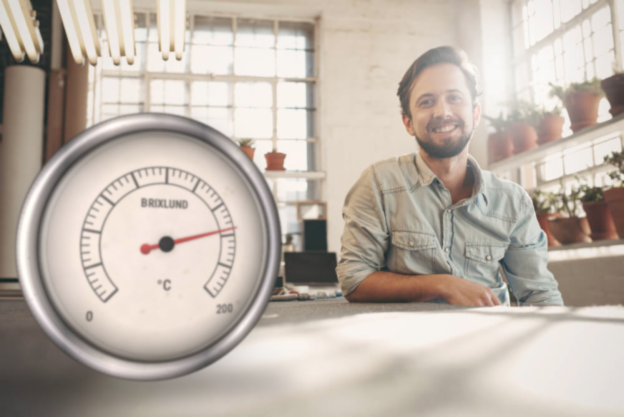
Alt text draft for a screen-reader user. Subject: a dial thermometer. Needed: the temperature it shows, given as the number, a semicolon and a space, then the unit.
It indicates 156; °C
